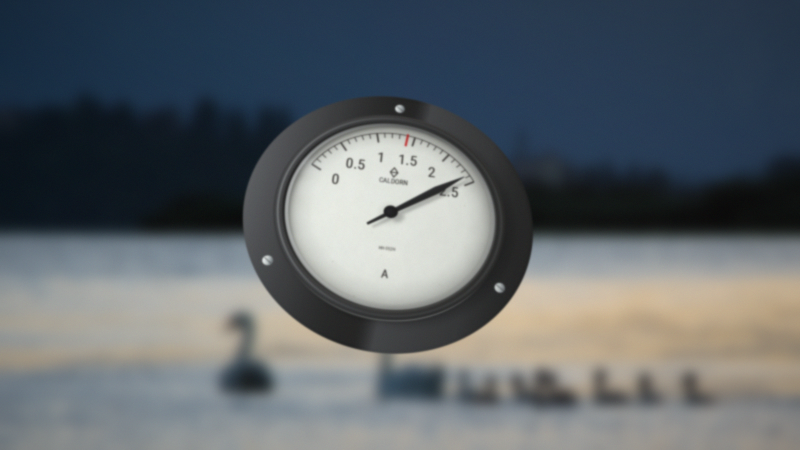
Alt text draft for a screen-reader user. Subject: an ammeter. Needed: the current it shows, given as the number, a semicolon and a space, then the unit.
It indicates 2.4; A
